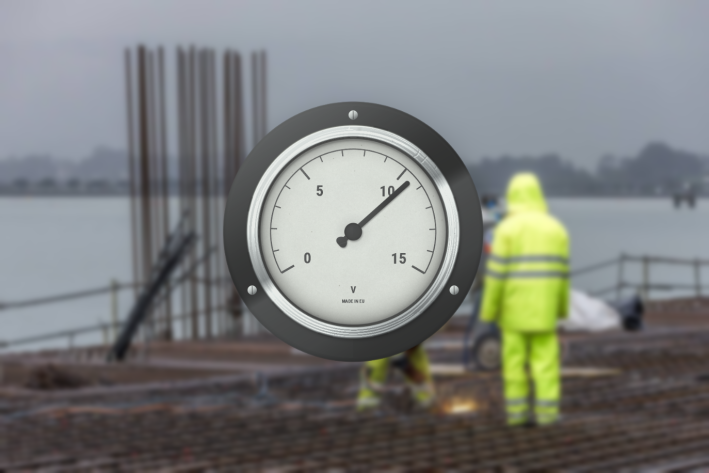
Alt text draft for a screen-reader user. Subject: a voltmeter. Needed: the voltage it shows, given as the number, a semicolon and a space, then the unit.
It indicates 10.5; V
